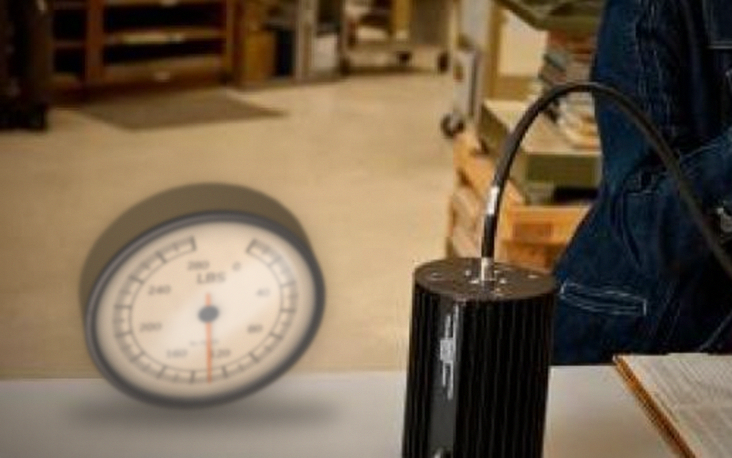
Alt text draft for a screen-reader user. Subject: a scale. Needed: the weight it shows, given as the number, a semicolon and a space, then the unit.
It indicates 130; lb
